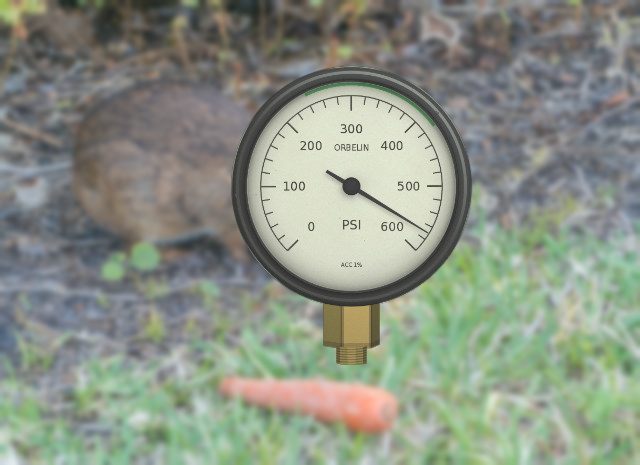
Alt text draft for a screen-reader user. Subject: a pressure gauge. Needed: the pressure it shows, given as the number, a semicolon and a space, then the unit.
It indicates 570; psi
